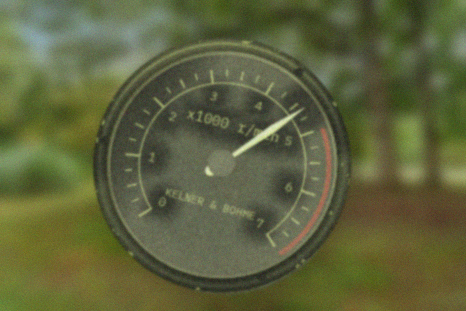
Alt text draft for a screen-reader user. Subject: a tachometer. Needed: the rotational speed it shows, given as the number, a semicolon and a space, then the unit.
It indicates 4625; rpm
